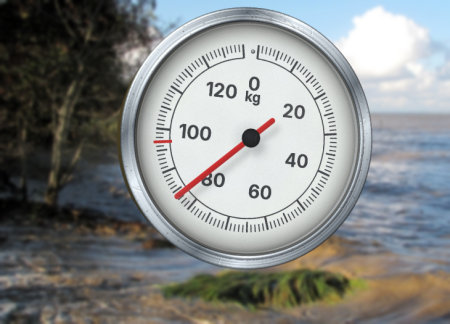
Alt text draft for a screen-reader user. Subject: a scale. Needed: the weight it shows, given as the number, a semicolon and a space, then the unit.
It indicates 84; kg
